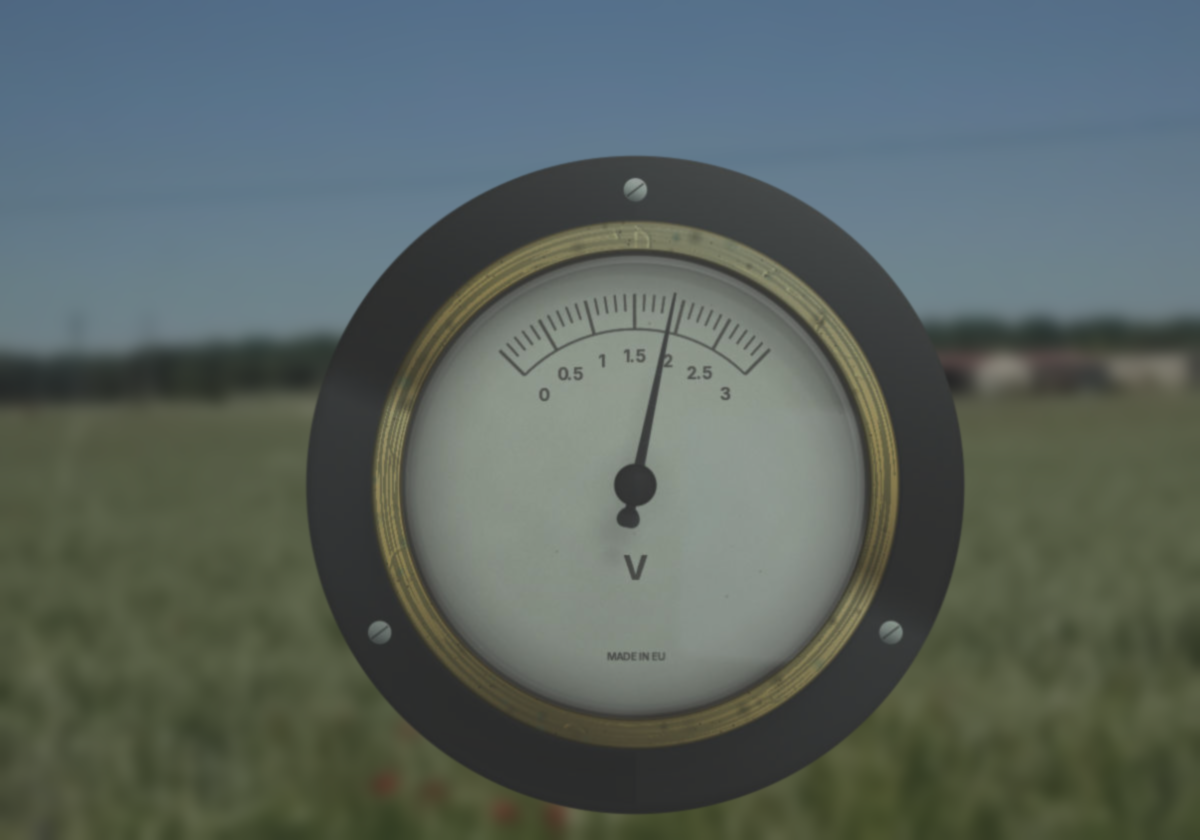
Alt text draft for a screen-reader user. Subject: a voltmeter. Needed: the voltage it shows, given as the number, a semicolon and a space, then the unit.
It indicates 1.9; V
